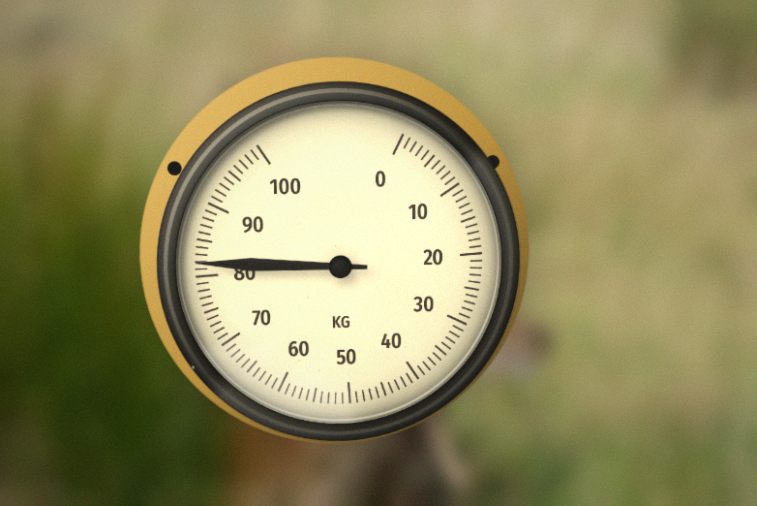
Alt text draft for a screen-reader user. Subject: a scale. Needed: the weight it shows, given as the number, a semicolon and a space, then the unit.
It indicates 82; kg
